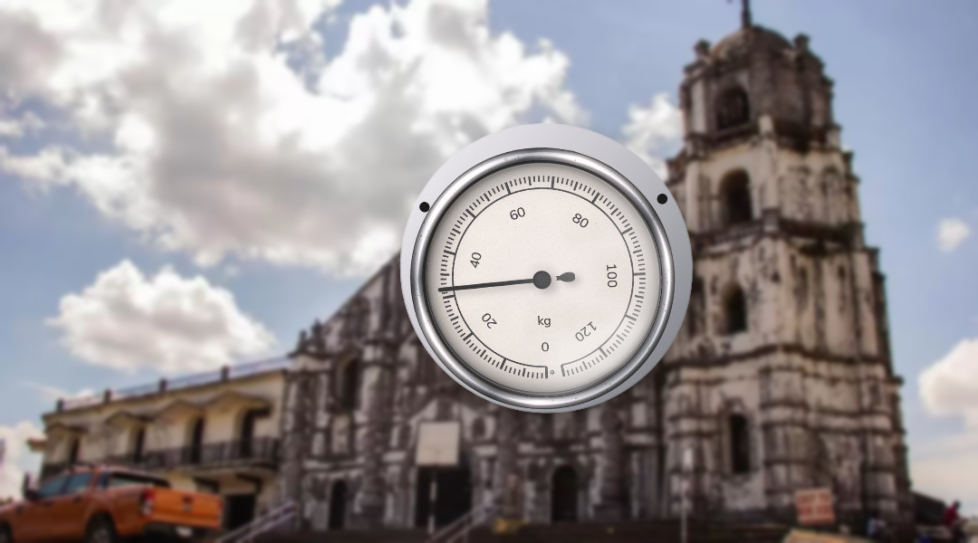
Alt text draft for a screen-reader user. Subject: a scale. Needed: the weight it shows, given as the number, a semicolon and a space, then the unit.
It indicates 32; kg
